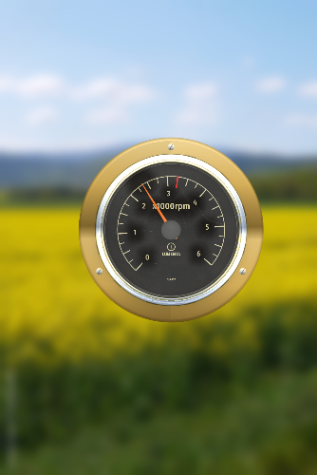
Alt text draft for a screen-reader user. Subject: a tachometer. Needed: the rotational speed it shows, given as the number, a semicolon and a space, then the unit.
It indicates 2375; rpm
